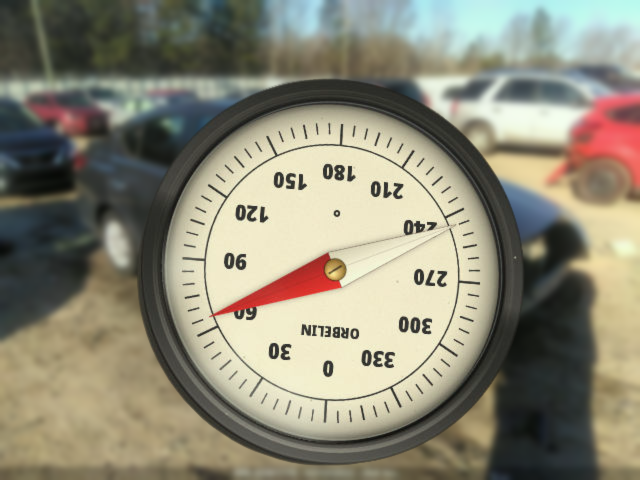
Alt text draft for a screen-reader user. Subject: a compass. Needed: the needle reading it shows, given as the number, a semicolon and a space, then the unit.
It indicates 65; °
